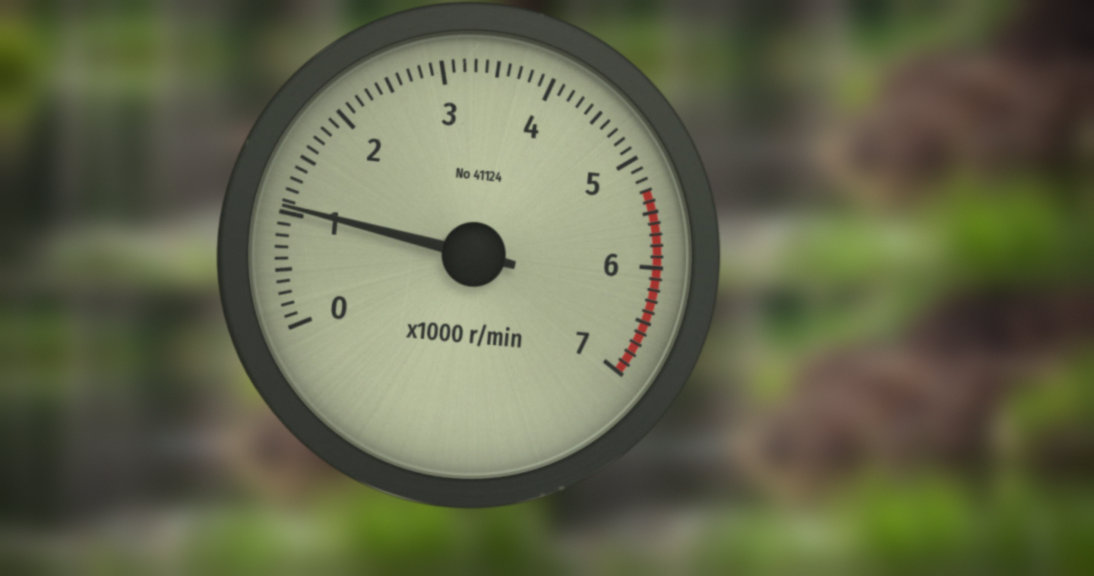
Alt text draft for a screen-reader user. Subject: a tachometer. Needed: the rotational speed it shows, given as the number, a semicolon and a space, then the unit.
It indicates 1050; rpm
